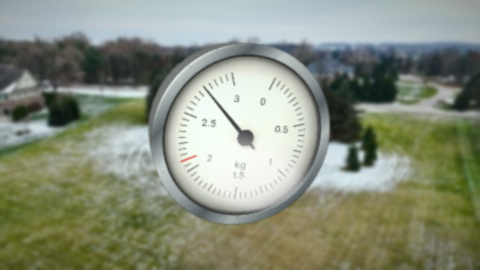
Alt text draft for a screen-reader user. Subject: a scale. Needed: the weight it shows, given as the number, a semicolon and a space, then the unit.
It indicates 2.75; kg
